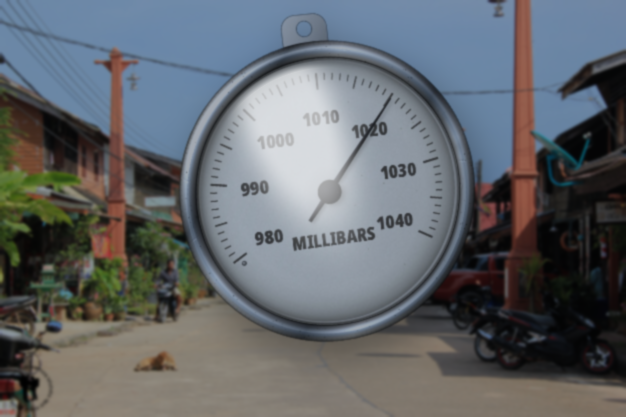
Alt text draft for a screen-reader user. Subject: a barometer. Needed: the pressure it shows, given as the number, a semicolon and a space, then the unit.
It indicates 1020; mbar
